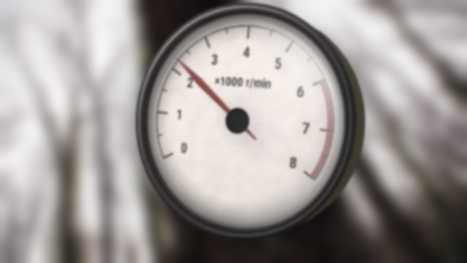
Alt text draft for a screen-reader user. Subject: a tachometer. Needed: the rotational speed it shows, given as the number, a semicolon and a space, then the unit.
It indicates 2250; rpm
